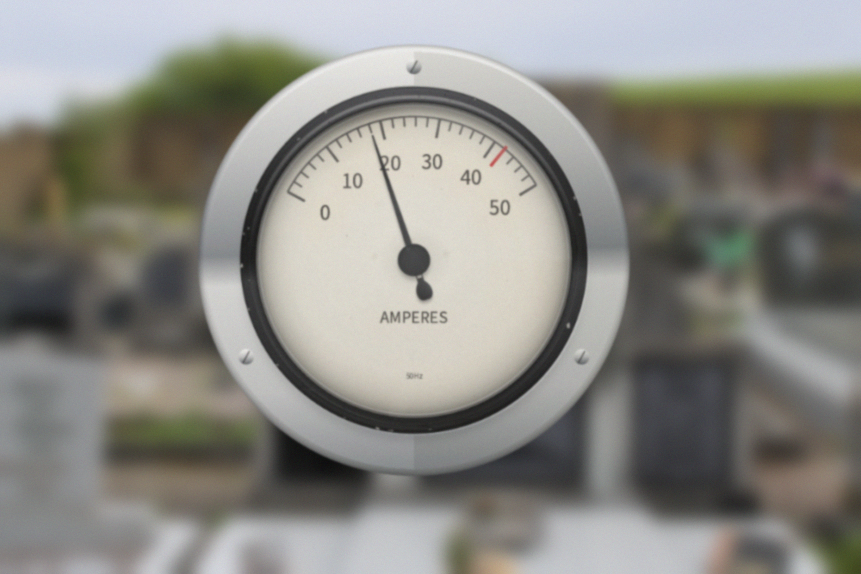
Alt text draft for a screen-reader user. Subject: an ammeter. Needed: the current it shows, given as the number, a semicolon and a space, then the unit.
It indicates 18; A
